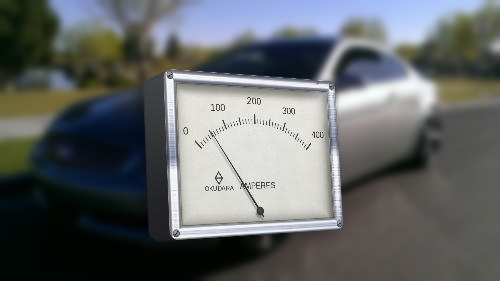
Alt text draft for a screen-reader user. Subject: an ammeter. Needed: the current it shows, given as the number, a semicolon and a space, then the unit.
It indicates 50; A
